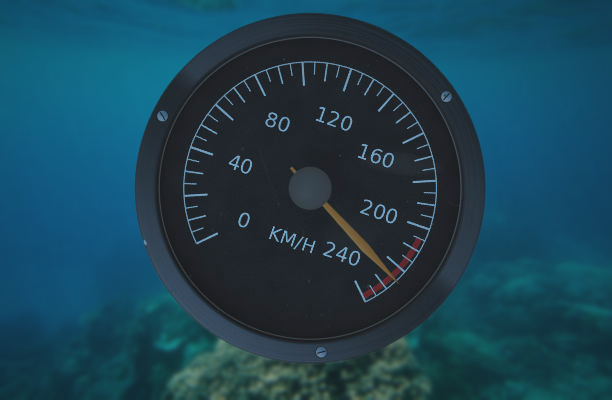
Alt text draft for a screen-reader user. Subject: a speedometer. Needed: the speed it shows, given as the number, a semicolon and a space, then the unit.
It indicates 225; km/h
